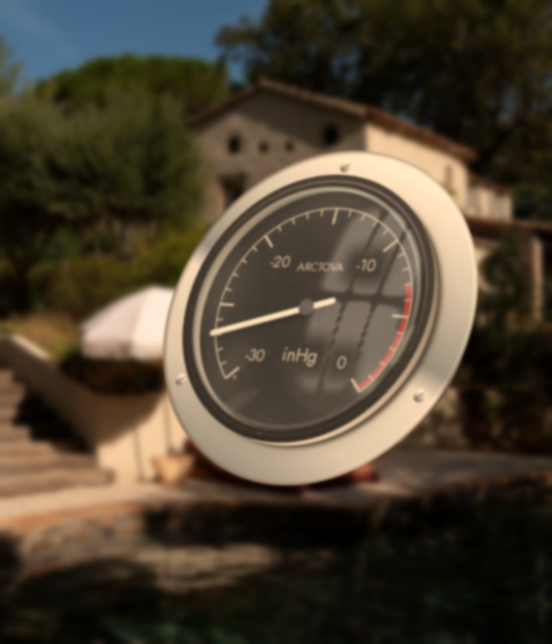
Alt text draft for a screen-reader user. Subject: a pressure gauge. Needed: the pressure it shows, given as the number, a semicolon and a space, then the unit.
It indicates -27; inHg
